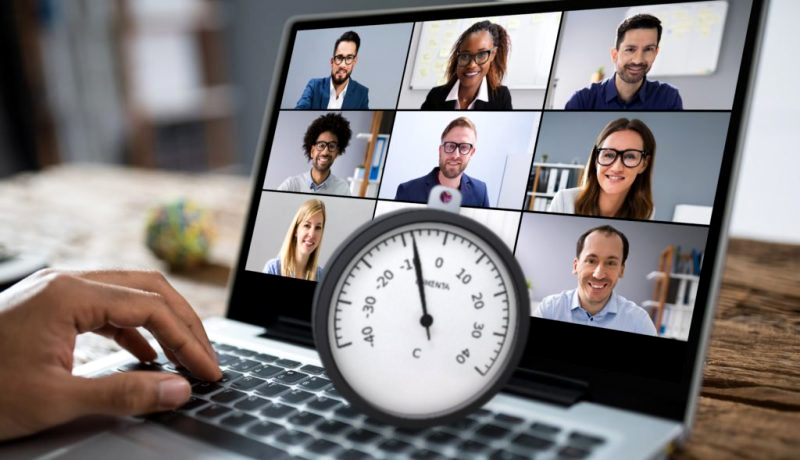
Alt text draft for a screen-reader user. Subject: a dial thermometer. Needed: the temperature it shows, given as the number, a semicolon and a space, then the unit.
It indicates -8; °C
